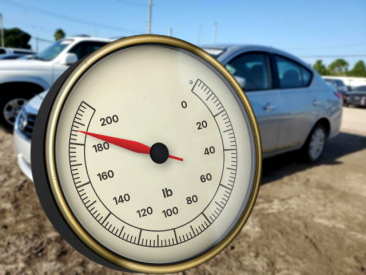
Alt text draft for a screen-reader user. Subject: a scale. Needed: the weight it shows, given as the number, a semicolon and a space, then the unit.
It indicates 186; lb
